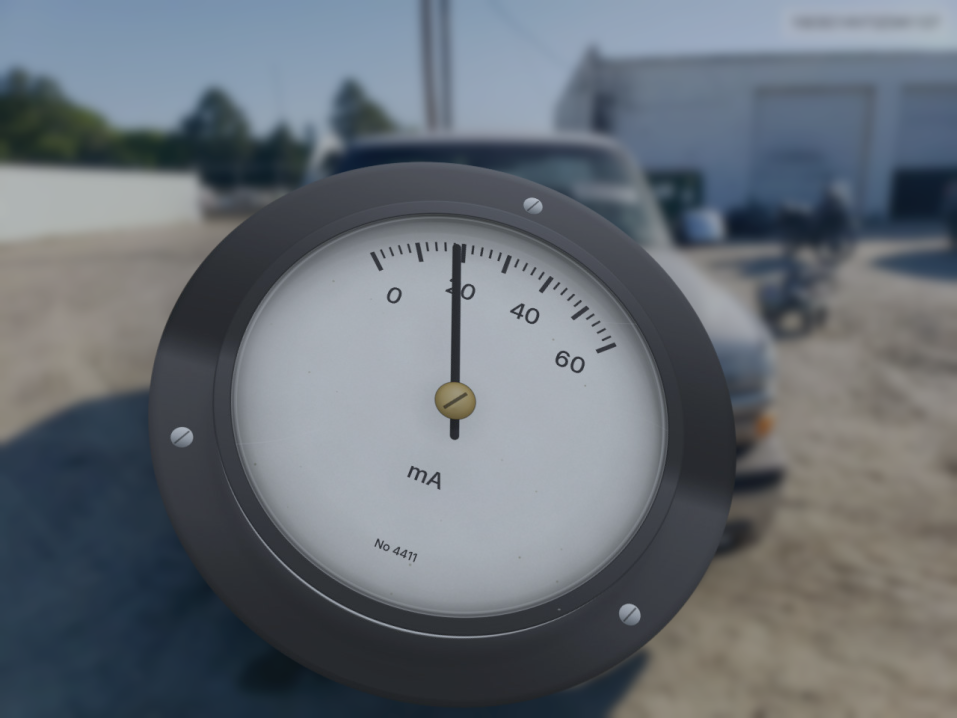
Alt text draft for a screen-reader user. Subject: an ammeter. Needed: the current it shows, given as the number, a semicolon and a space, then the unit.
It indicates 18; mA
